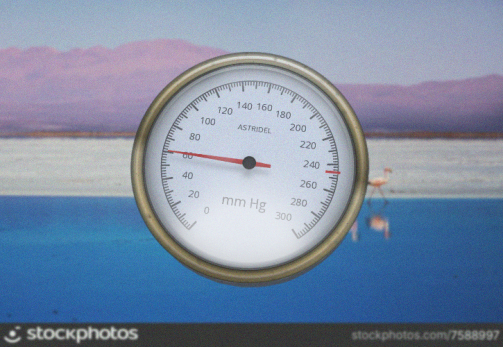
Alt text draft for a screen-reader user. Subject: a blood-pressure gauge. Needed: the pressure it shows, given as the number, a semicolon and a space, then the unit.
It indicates 60; mmHg
